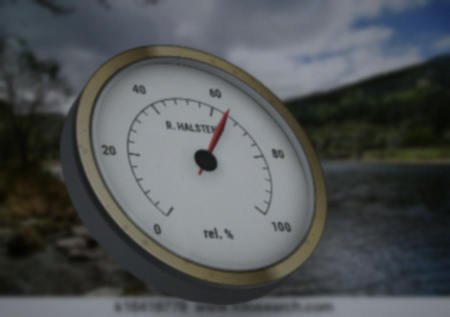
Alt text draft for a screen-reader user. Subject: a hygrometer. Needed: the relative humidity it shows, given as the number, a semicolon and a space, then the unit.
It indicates 64; %
